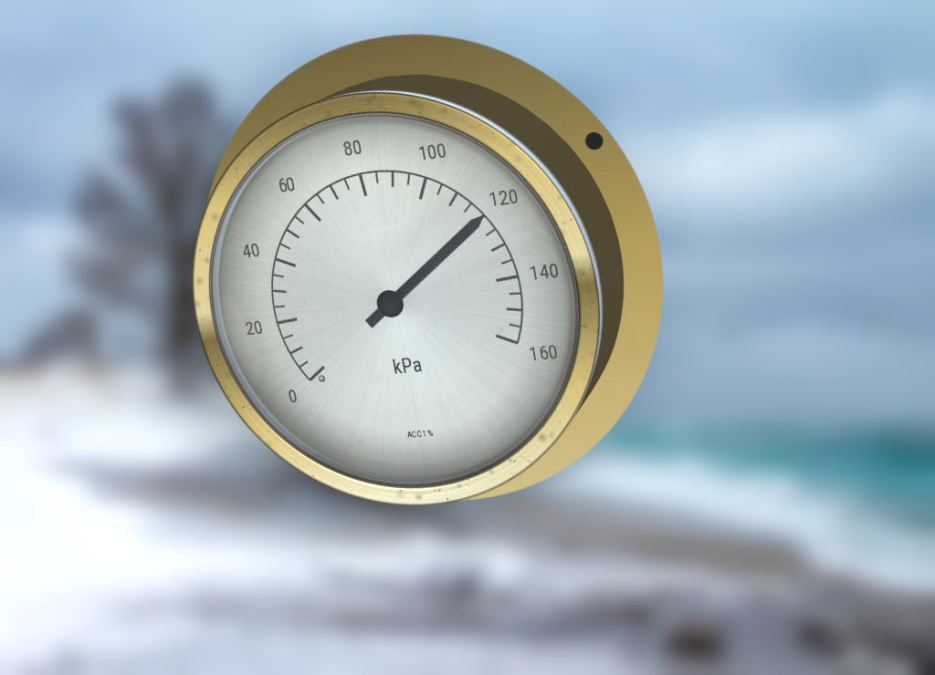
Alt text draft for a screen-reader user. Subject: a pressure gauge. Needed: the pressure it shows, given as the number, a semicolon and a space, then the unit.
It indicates 120; kPa
